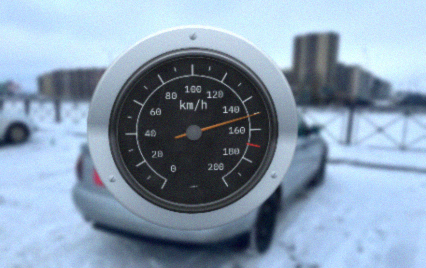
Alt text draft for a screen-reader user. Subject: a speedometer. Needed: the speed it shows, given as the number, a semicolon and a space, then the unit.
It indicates 150; km/h
